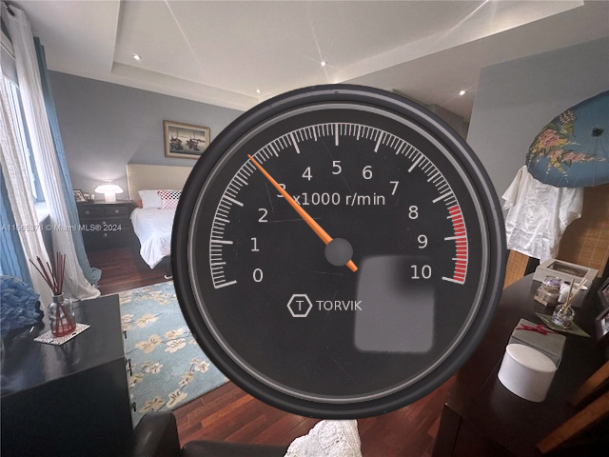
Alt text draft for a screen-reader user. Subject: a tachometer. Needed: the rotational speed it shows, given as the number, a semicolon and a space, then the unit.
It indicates 3000; rpm
